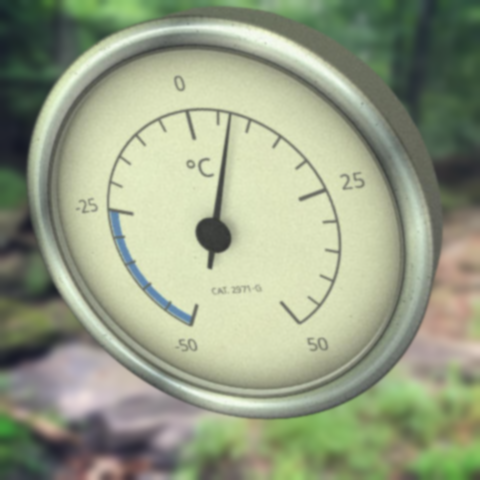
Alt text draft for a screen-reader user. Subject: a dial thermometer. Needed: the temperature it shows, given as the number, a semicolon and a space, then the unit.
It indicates 7.5; °C
